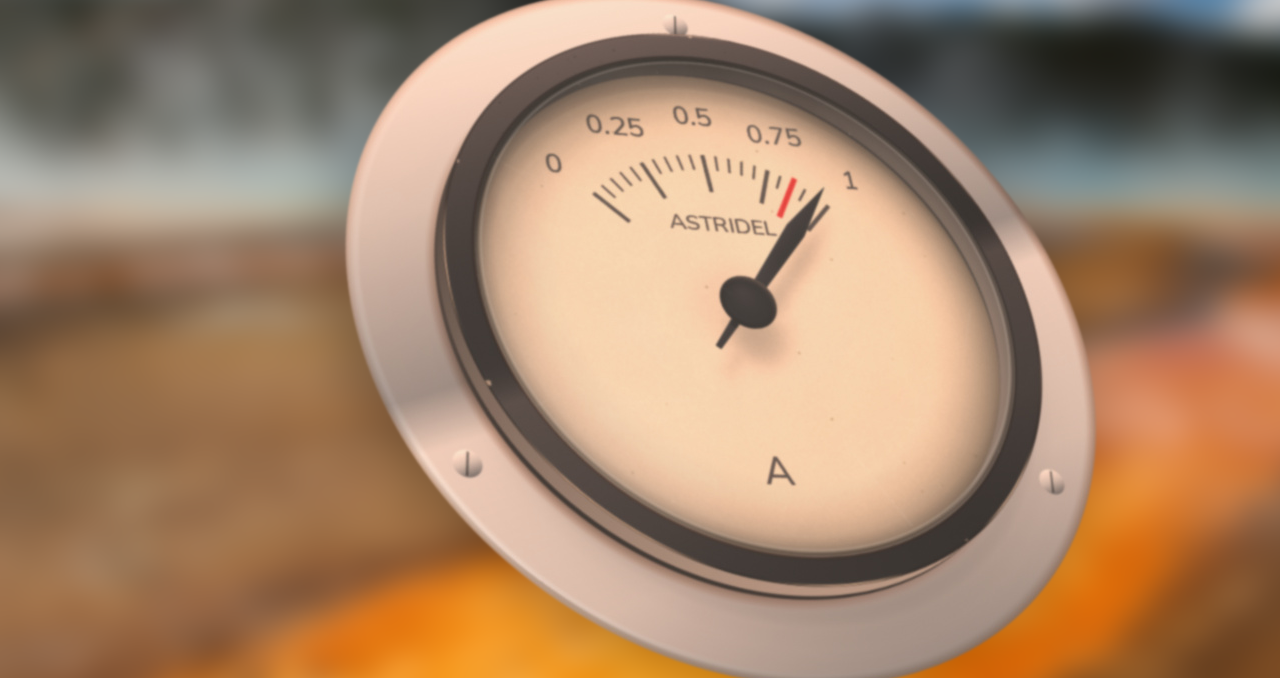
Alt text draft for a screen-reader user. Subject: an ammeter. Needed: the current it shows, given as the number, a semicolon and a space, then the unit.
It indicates 0.95; A
